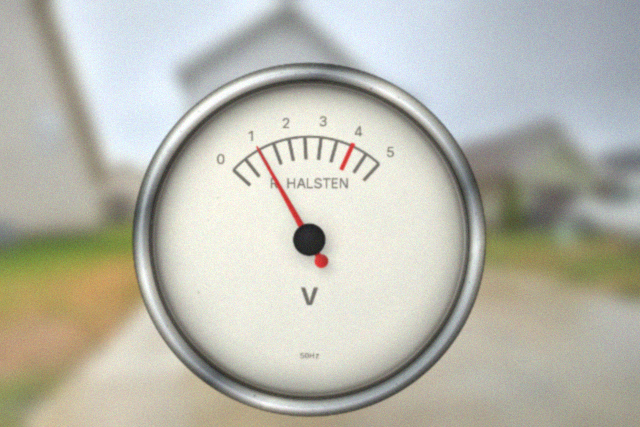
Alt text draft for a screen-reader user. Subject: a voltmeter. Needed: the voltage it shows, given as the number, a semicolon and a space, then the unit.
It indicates 1; V
